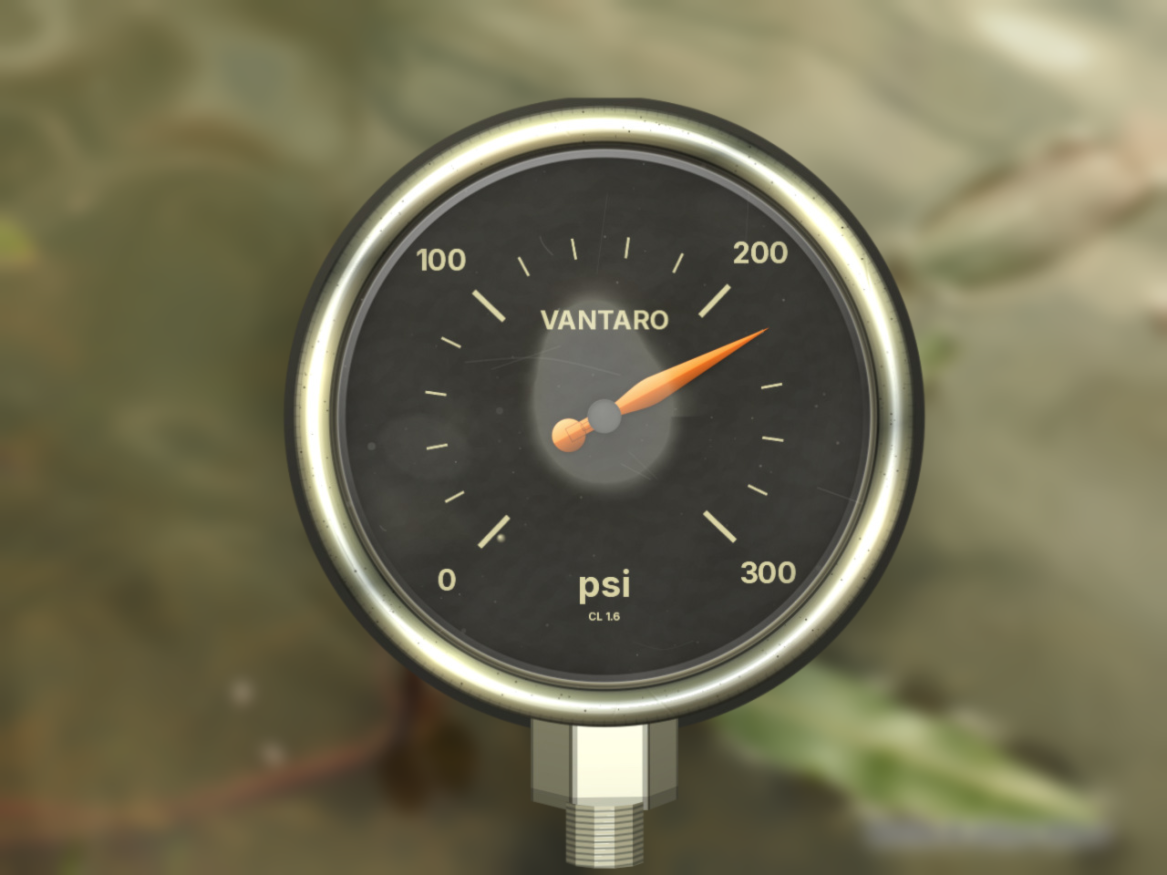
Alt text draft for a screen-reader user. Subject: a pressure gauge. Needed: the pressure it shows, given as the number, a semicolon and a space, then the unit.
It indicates 220; psi
